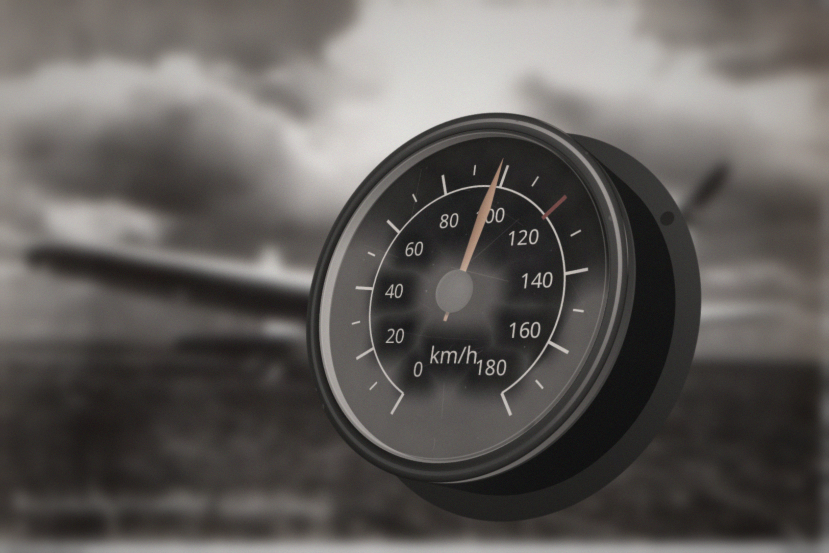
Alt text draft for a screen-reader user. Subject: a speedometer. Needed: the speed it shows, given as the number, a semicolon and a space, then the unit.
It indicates 100; km/h
